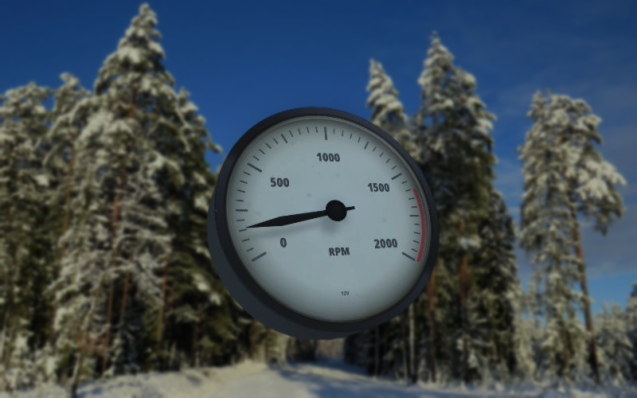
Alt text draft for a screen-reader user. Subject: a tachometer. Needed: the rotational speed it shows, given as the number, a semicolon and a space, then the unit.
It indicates 150; rpm
